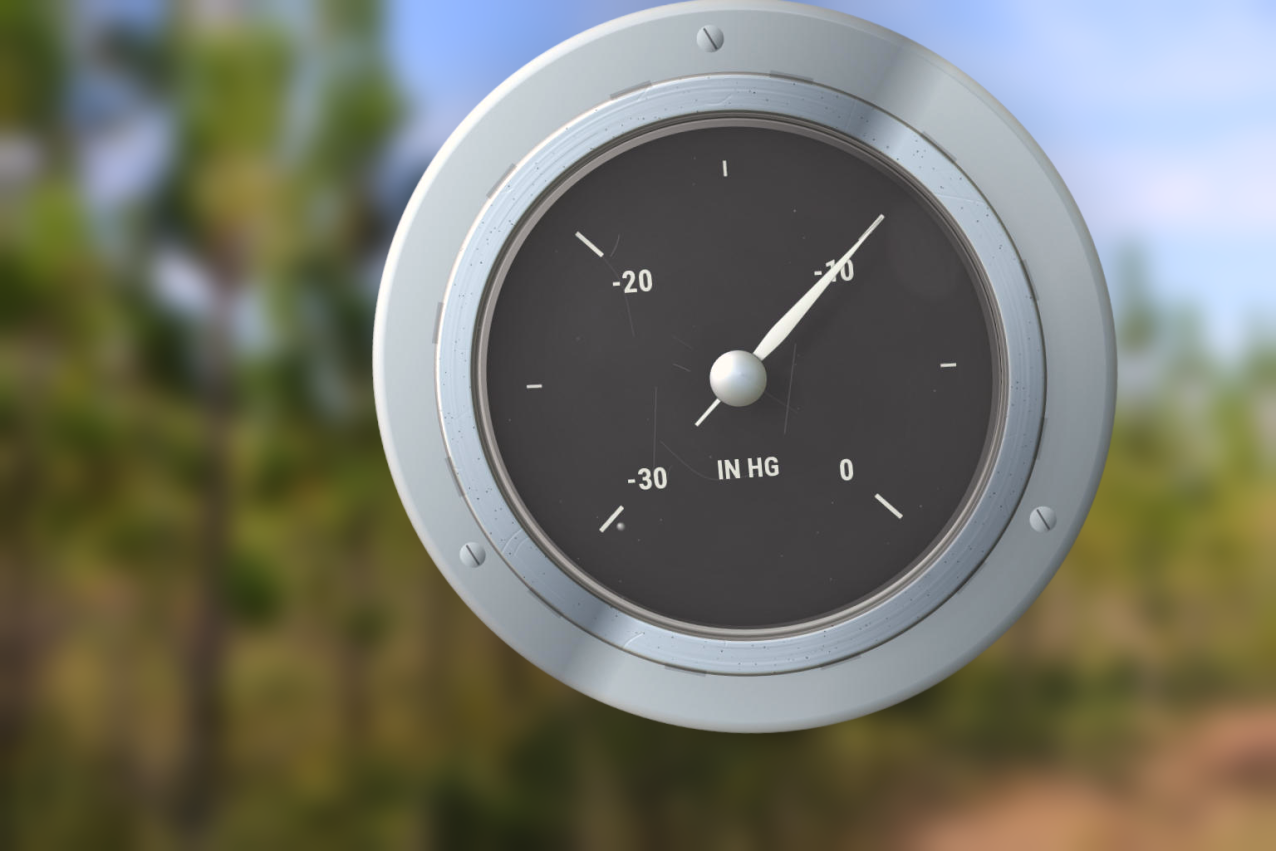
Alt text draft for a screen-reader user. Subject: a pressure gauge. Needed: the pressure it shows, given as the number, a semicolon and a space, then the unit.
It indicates -10; inHg
